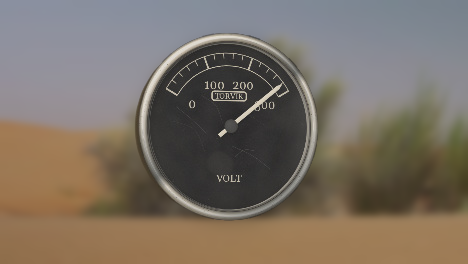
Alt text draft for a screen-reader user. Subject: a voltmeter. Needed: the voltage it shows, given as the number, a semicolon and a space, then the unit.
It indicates 280; V
